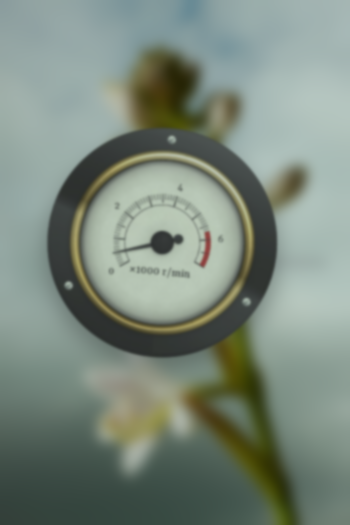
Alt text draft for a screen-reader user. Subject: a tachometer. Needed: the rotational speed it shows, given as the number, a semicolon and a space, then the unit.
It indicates 500; rpm
